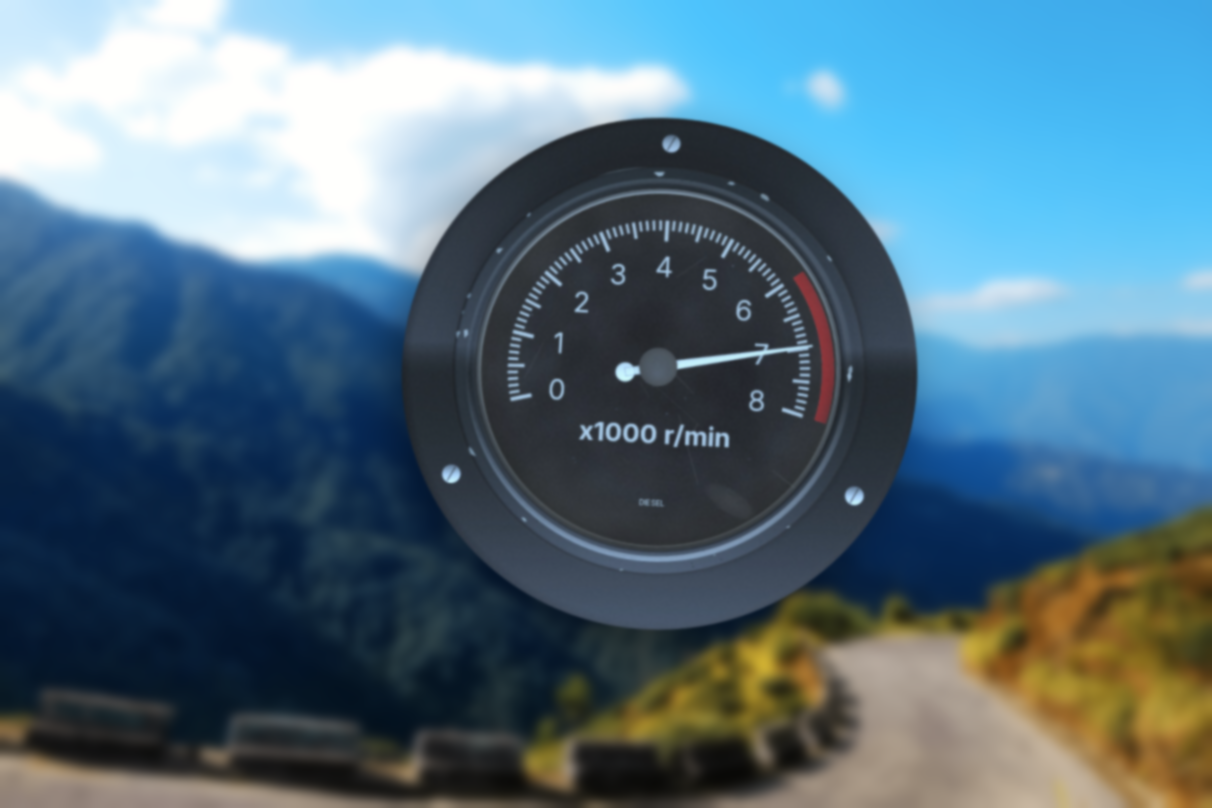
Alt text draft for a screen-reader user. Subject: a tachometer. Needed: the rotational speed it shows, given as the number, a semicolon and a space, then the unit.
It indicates 7000; rpm
